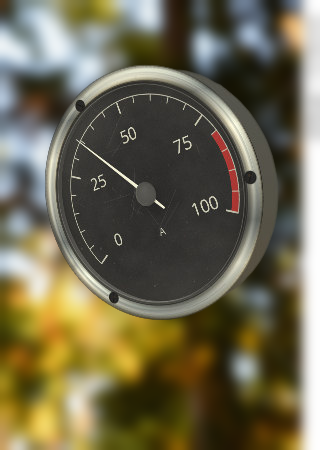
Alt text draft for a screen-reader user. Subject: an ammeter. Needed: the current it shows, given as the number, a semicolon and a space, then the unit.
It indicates 35; A
